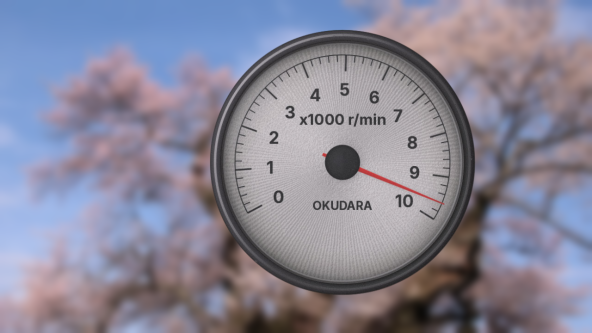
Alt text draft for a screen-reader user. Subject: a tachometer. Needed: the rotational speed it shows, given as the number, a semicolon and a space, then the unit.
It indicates 9600; rpm
